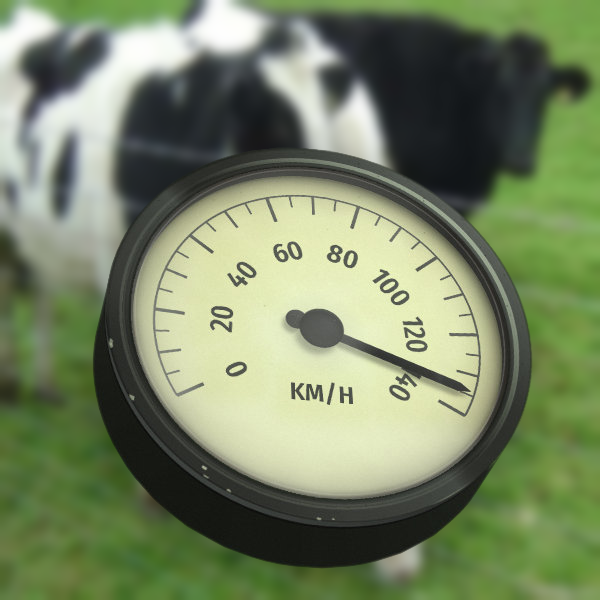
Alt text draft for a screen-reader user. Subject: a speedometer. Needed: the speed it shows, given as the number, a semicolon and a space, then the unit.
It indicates 135; km/h
